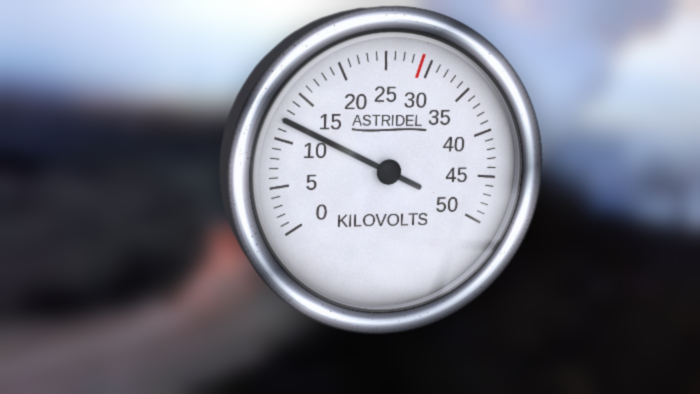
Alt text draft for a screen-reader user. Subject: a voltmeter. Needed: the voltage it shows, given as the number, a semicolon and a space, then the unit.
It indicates 12; kV
